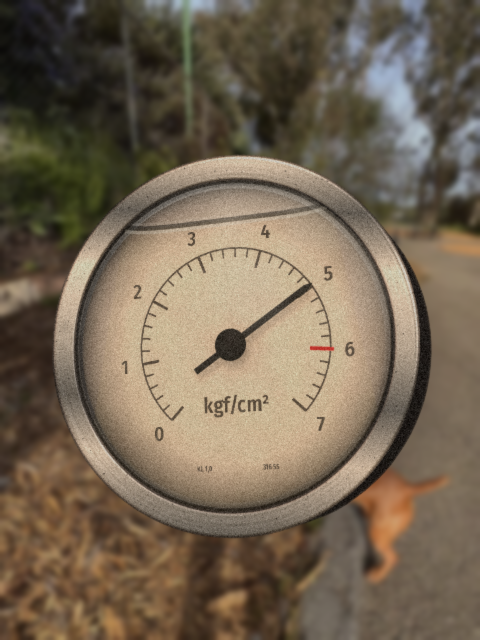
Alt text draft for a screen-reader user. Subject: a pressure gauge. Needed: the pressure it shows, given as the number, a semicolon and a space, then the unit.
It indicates 5; kg/cm²
